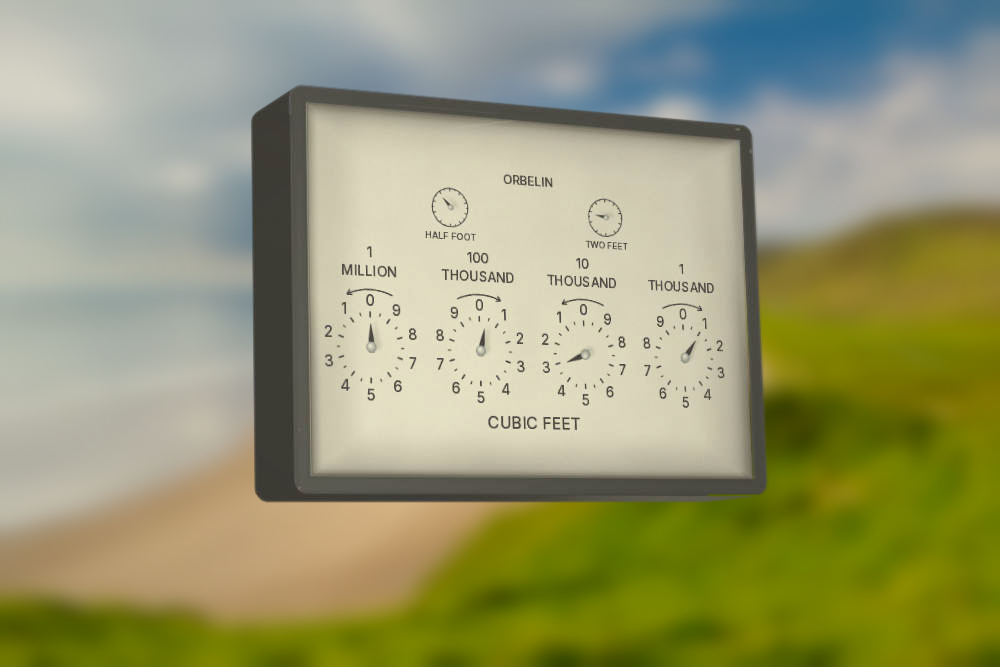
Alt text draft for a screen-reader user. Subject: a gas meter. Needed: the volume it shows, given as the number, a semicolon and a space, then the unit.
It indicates 3100; ft³
